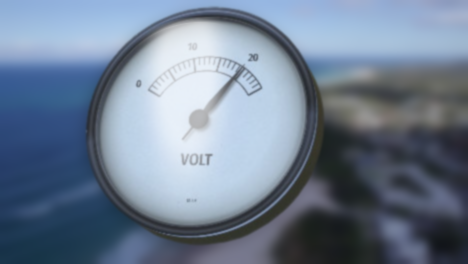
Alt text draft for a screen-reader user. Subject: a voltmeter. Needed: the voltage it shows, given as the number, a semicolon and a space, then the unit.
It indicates 20; V
